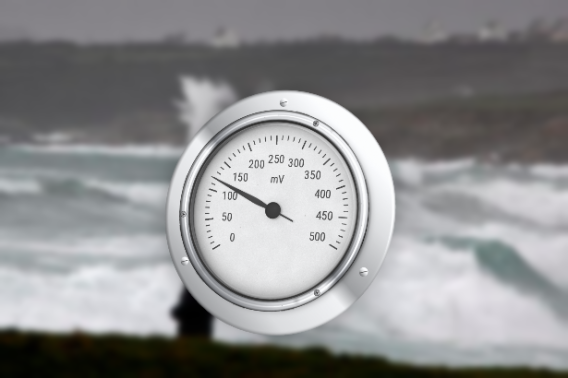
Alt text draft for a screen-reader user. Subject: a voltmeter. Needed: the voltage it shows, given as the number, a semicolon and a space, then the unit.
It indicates 120; mV
